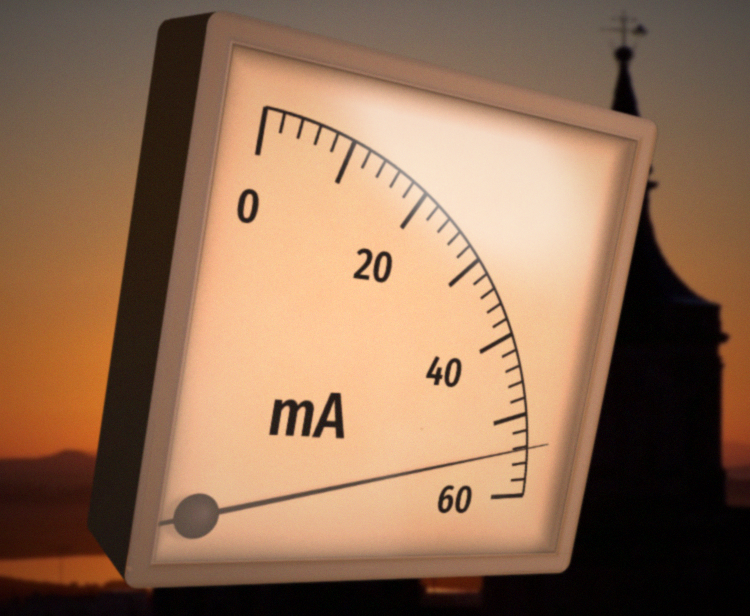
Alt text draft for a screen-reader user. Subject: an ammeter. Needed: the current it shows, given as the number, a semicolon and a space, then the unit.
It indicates 54; mA
